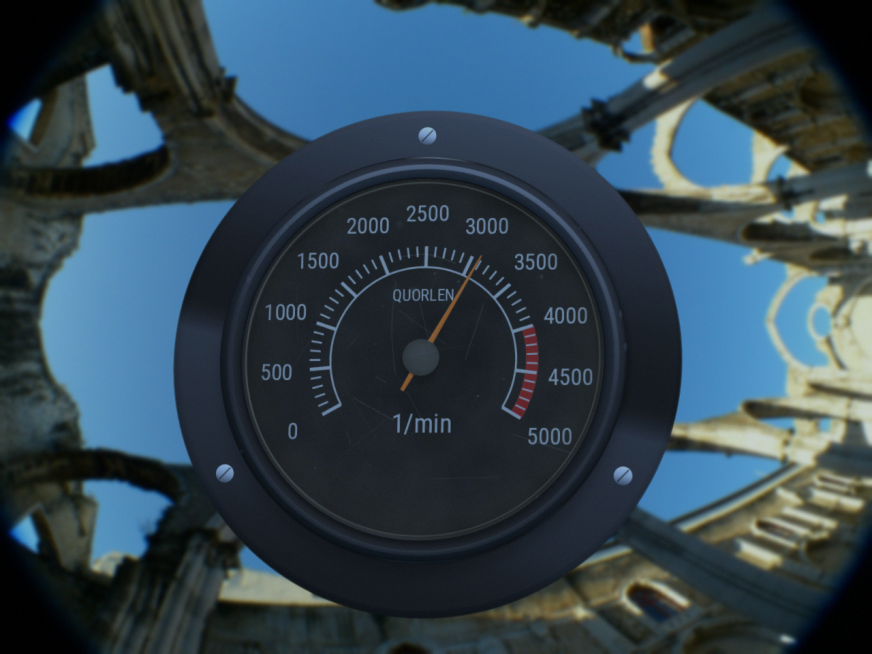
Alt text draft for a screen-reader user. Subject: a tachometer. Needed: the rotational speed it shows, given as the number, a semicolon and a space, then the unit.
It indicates 3100; rpm
